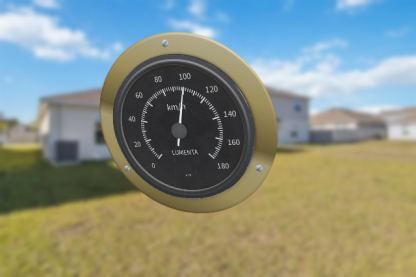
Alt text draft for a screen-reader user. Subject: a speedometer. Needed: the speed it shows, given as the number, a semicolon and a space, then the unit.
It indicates 100; km/h
